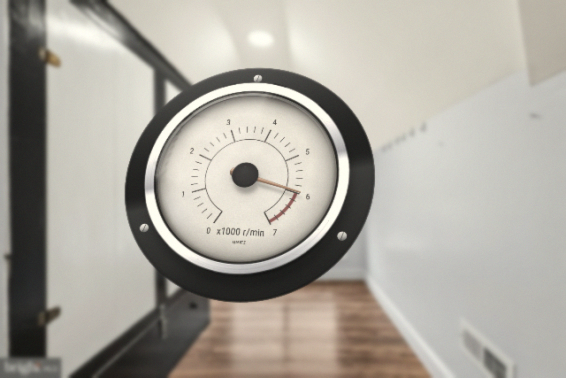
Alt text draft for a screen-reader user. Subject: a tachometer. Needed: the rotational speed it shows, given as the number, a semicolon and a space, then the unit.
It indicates 6000; rpm
